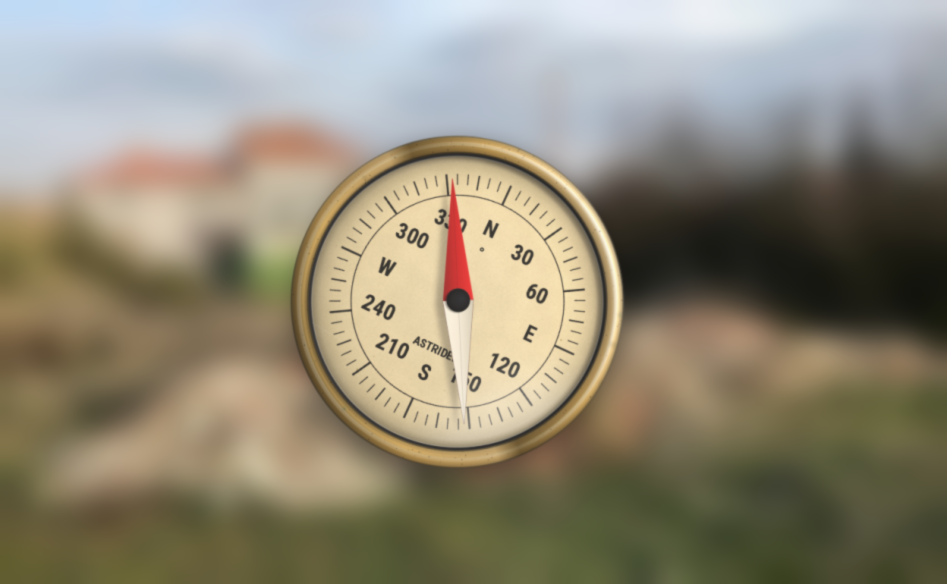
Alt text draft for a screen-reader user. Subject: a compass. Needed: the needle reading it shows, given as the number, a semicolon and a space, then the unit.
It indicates 332.5; °
